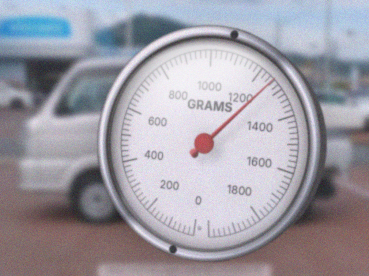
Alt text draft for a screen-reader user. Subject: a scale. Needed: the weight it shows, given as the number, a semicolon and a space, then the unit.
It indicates 1260; g
